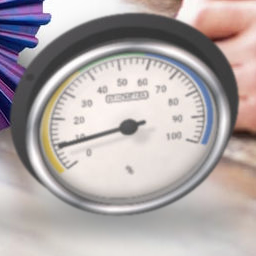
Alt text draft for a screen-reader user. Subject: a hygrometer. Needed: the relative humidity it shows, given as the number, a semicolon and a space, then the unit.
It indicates 10; %
